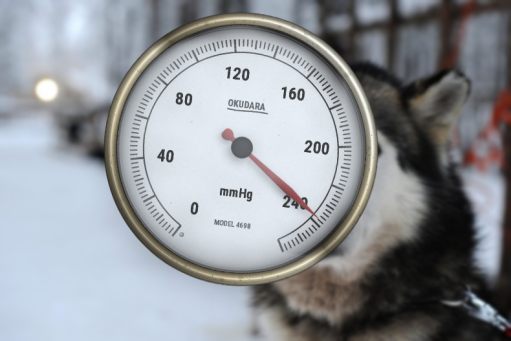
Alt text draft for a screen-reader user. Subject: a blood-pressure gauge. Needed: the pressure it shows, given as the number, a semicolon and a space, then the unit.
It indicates 238; mmHg
